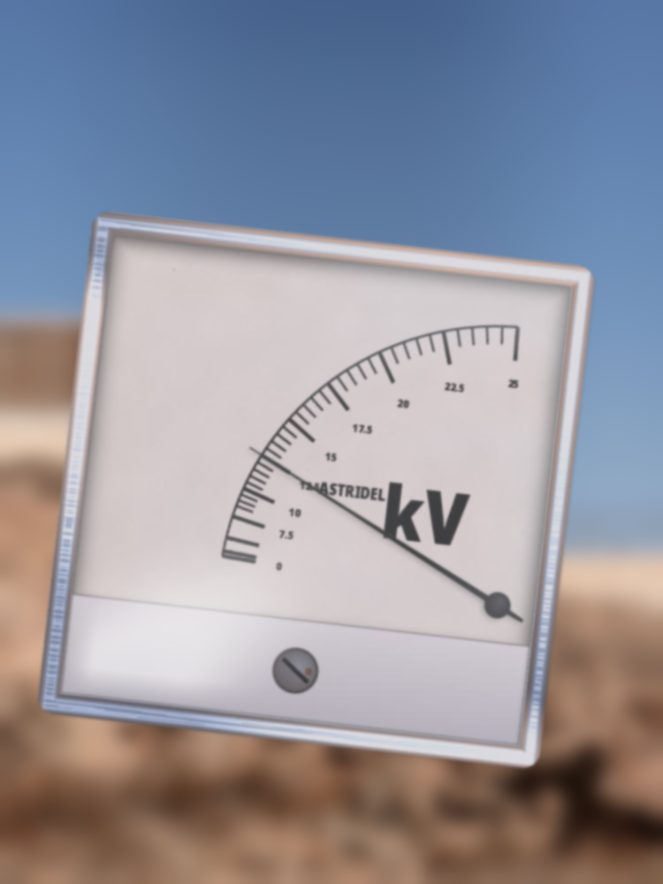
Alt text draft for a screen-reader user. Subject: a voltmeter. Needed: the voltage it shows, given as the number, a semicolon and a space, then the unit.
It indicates 12.5; kV
